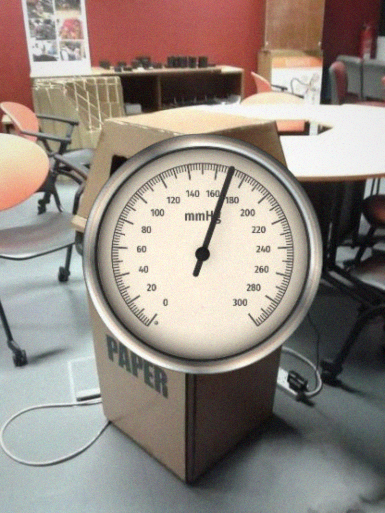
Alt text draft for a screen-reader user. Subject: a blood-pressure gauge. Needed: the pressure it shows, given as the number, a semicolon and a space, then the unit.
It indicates 170; mmHg
